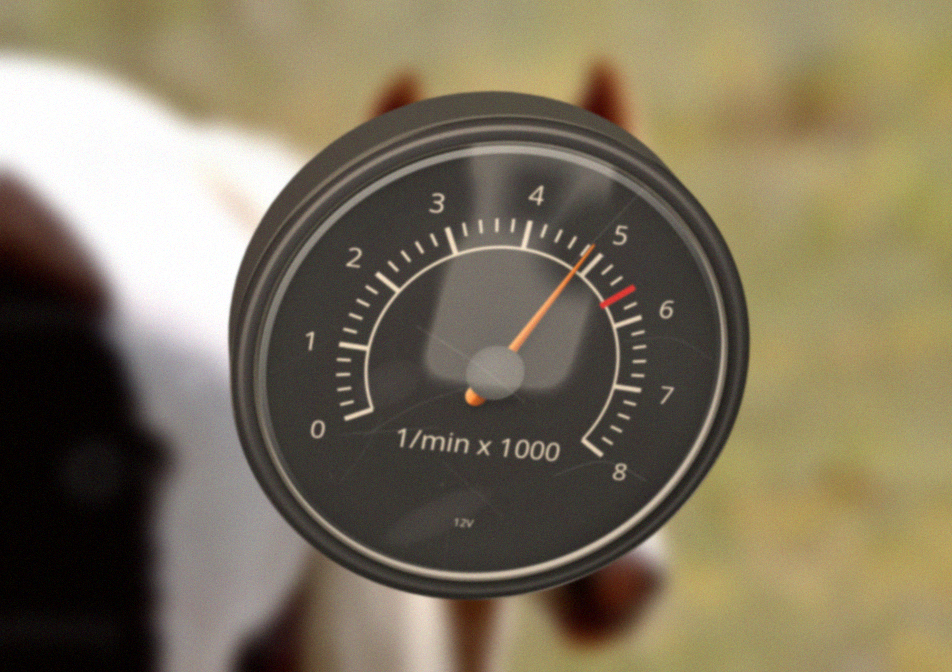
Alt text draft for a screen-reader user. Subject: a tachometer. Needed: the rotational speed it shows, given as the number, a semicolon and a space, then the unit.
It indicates 4800; rpm
